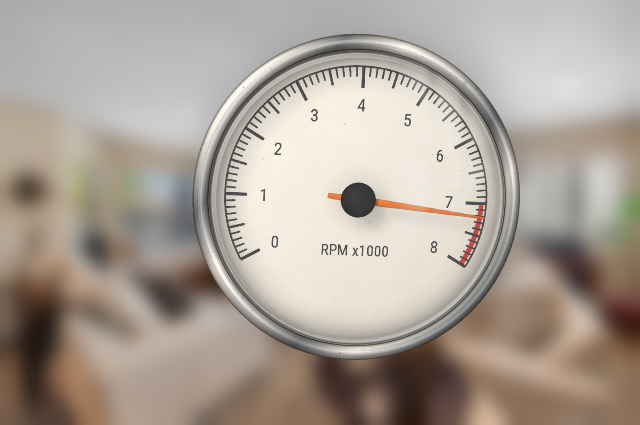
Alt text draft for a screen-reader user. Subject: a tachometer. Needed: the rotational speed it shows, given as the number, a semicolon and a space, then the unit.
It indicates 7200; rpm
